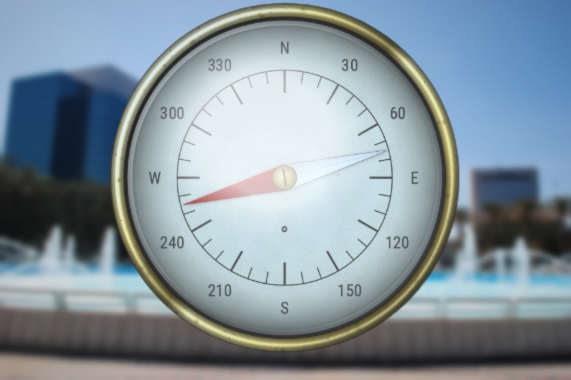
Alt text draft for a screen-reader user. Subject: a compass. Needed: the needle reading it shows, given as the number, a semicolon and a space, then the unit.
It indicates 255; °
